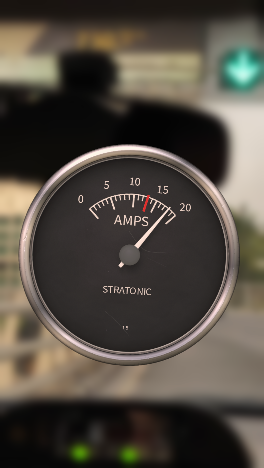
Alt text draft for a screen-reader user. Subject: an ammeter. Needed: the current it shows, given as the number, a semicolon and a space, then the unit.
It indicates 18; A
